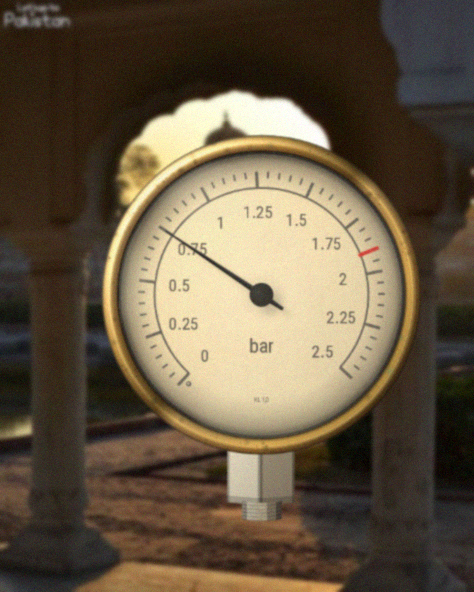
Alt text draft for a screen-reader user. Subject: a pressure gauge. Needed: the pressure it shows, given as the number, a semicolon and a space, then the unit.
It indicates 0.75; bar
